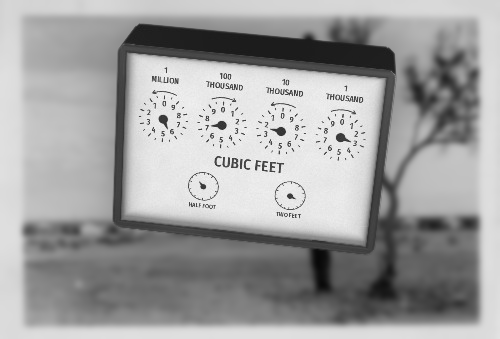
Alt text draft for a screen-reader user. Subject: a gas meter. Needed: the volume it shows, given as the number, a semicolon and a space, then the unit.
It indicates 572300; ft³
